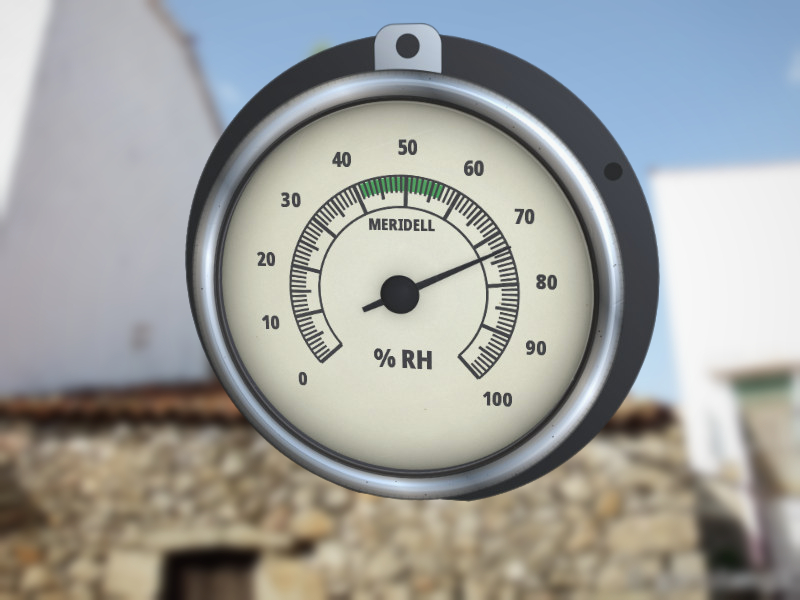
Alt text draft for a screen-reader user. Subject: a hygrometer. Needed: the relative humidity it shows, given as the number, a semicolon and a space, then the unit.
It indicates 73; %
